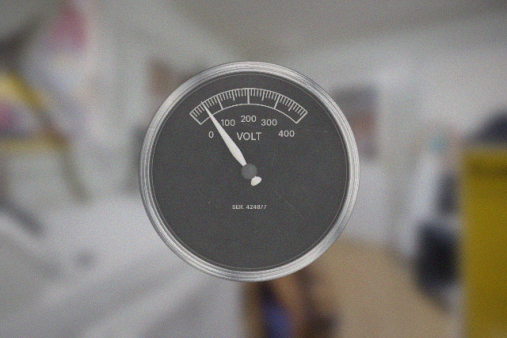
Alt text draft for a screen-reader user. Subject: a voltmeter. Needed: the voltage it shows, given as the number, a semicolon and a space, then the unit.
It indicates 50; V
